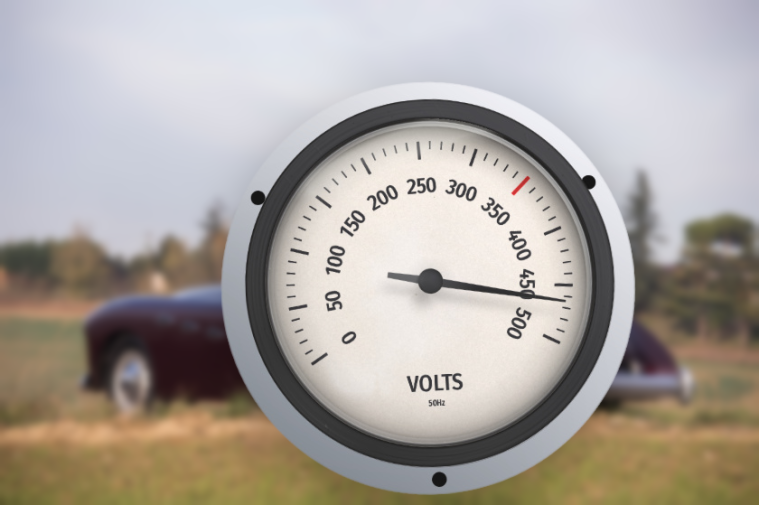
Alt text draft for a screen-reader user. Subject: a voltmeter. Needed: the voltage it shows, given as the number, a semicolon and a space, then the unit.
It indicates 465; V
